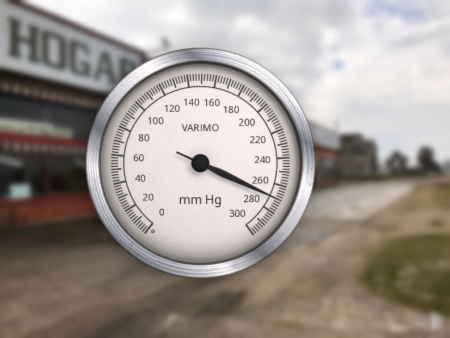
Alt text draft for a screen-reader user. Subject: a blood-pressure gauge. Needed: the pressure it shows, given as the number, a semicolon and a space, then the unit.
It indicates 270; mmHg
